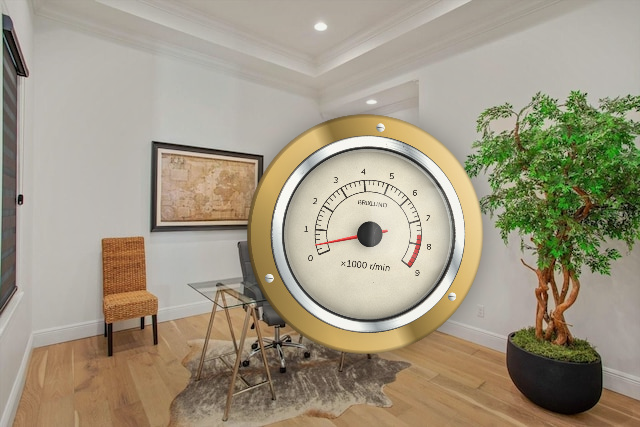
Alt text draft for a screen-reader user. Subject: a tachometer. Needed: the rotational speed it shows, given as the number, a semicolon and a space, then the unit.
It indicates 400; rpm
